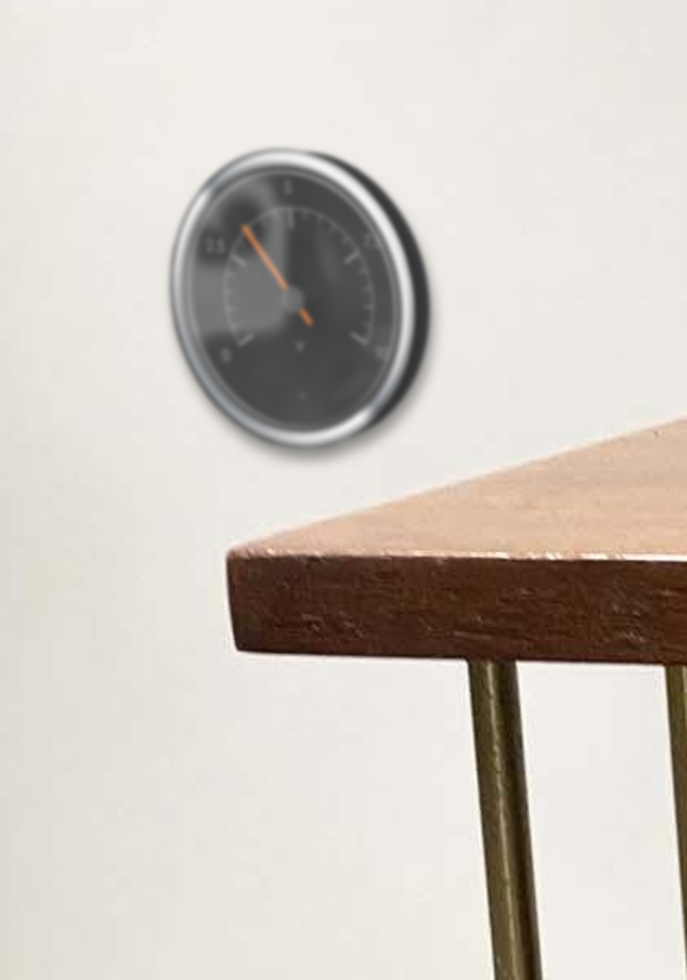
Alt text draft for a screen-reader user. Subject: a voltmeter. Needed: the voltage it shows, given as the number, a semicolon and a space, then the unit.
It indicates 3.5; V
